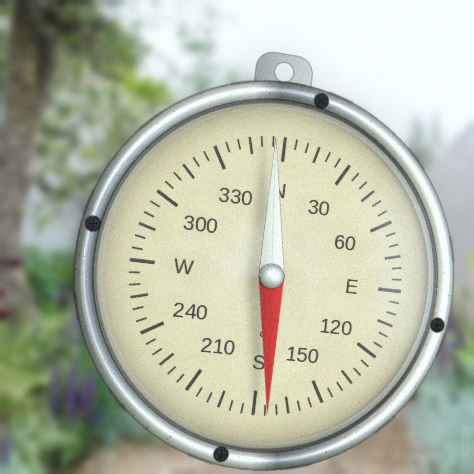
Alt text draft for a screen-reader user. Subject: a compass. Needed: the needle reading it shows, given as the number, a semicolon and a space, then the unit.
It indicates 175; °
